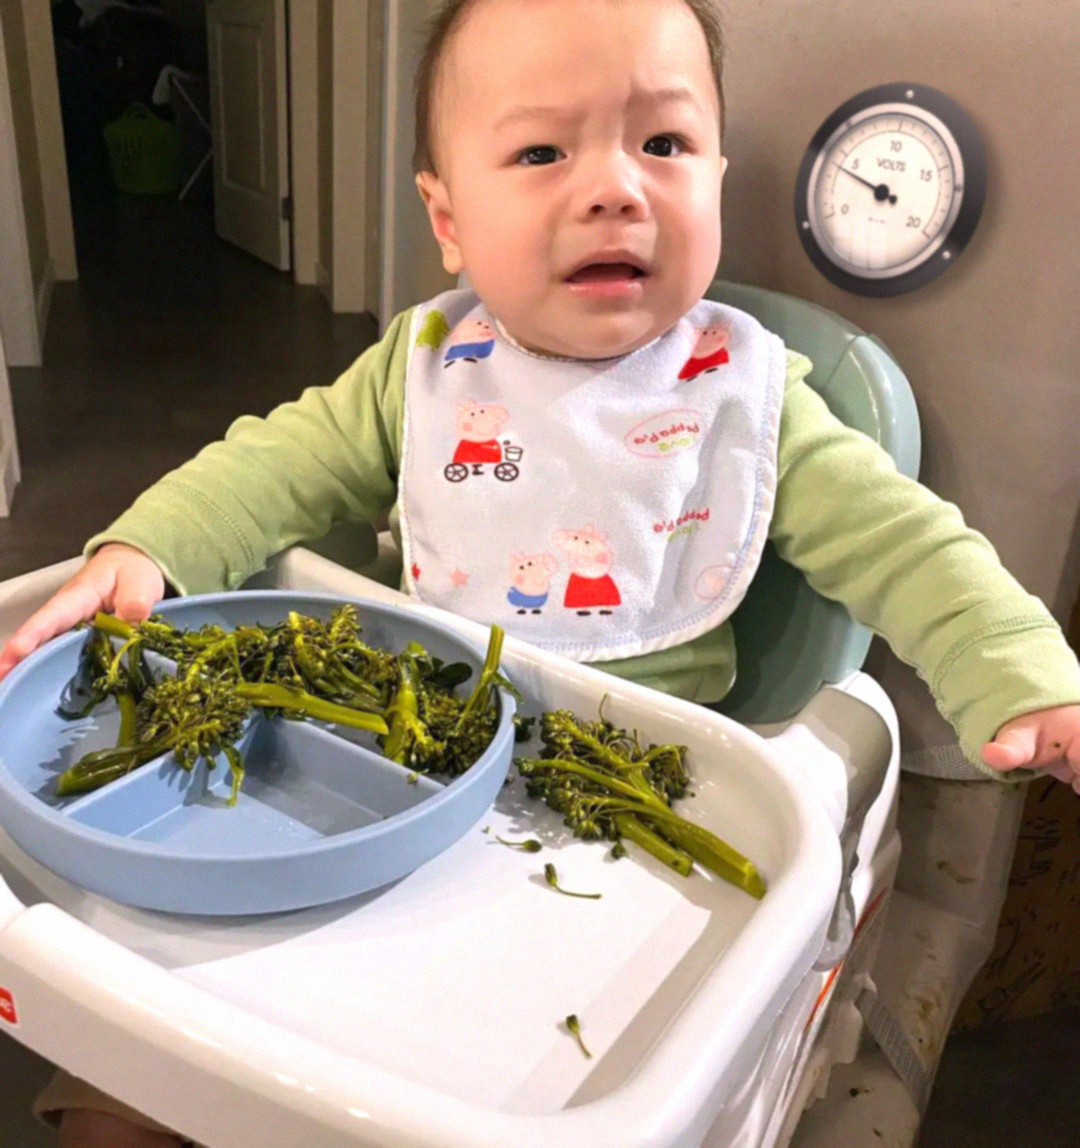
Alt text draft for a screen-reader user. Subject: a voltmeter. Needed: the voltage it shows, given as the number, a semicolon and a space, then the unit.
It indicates 4; V
